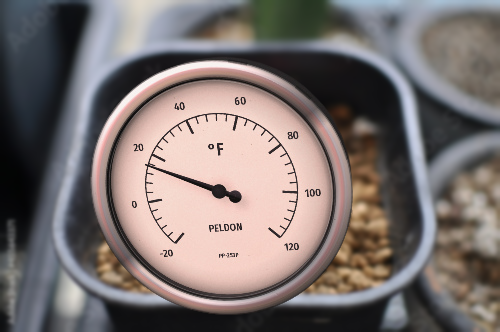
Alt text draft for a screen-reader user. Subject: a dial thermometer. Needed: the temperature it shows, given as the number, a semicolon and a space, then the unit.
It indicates 16; °F
